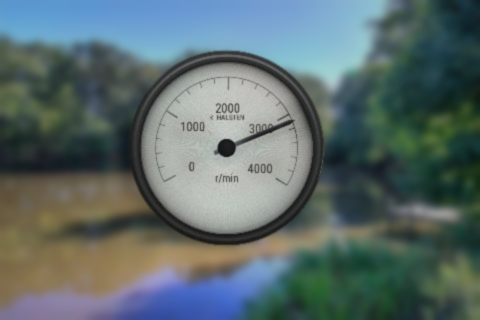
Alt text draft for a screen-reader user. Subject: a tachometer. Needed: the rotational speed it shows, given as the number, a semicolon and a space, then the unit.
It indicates 3100; rpm
